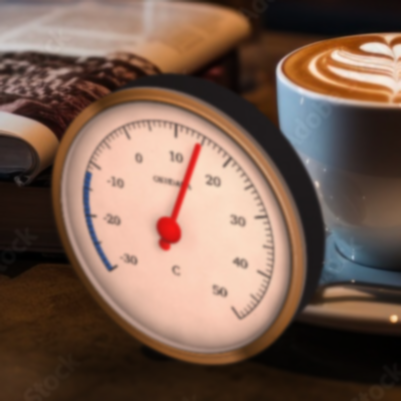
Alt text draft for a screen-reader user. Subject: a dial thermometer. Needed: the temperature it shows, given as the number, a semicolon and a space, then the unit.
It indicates 15; °C
